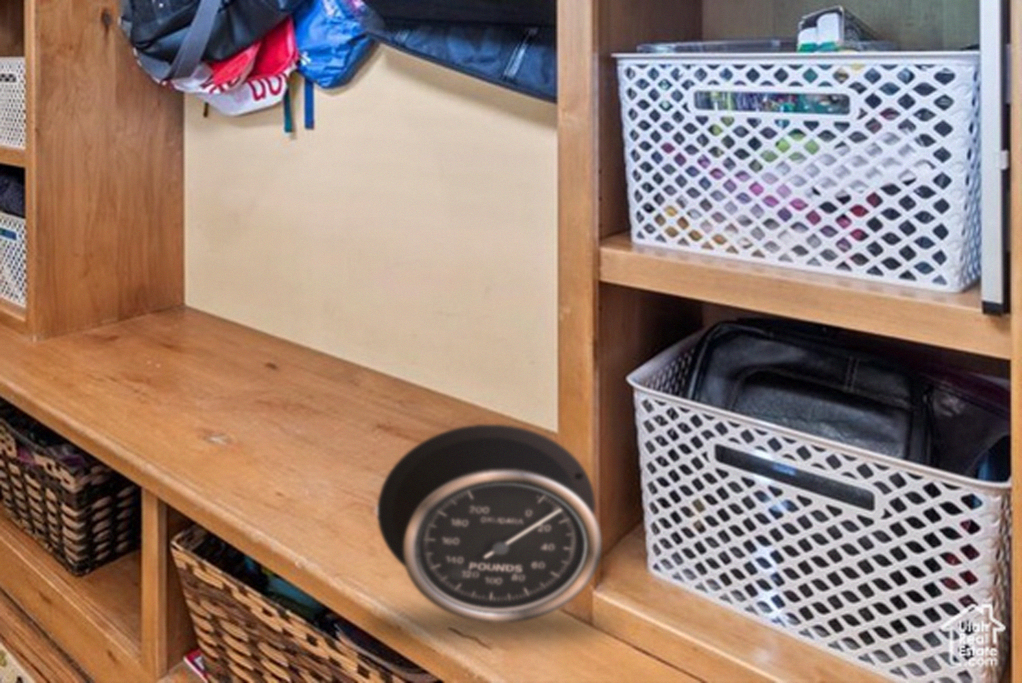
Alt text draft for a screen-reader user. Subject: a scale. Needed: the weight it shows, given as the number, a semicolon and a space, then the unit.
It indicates 10; lb
